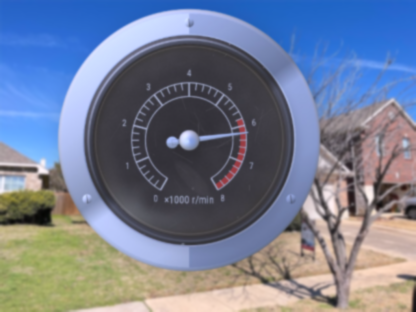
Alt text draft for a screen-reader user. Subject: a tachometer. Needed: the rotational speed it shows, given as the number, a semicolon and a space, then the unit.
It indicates 6200; rpm
